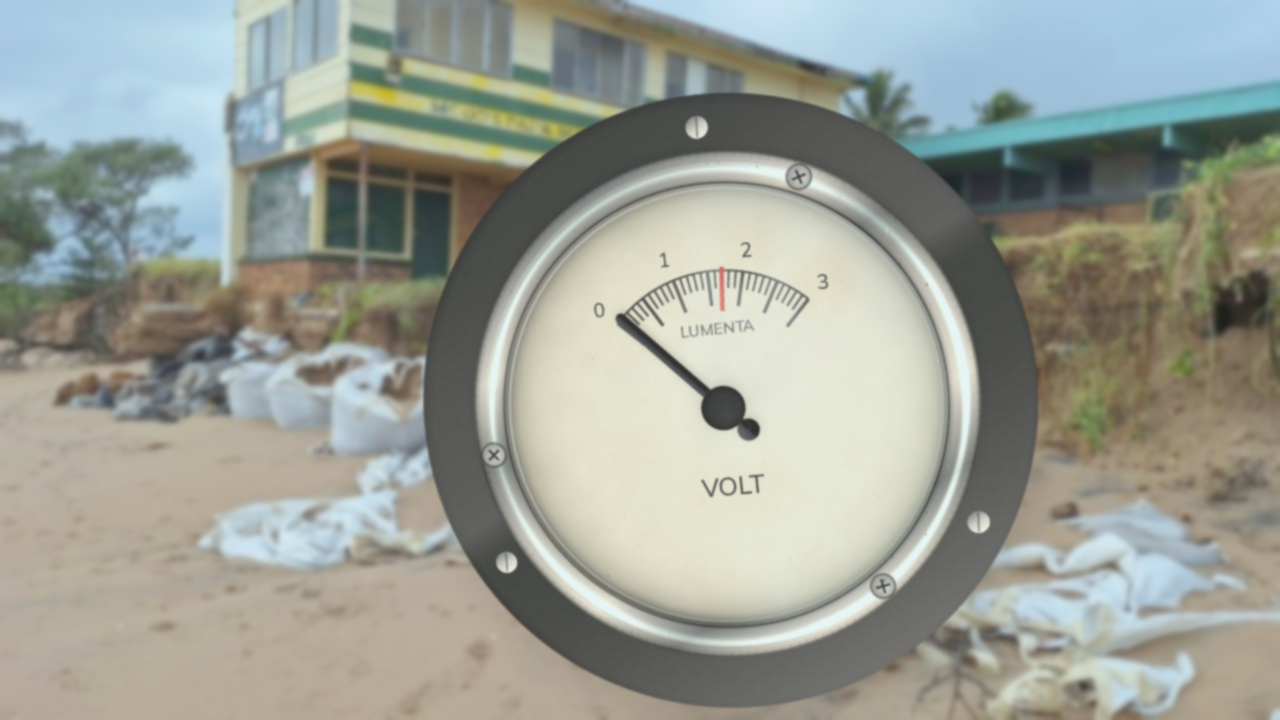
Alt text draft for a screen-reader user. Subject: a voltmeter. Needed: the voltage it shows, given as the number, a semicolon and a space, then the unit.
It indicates 0.1; V
